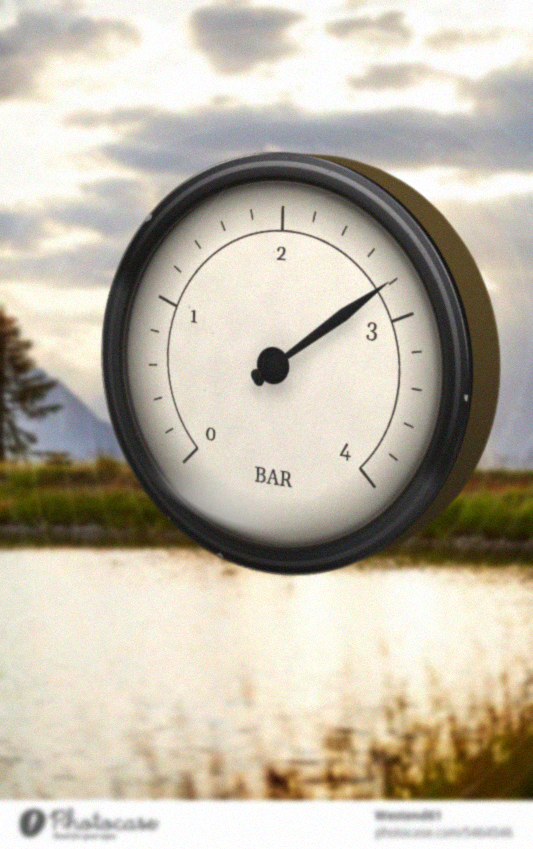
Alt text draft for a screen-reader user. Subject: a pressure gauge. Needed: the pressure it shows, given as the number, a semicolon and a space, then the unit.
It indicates 2.8; bar
